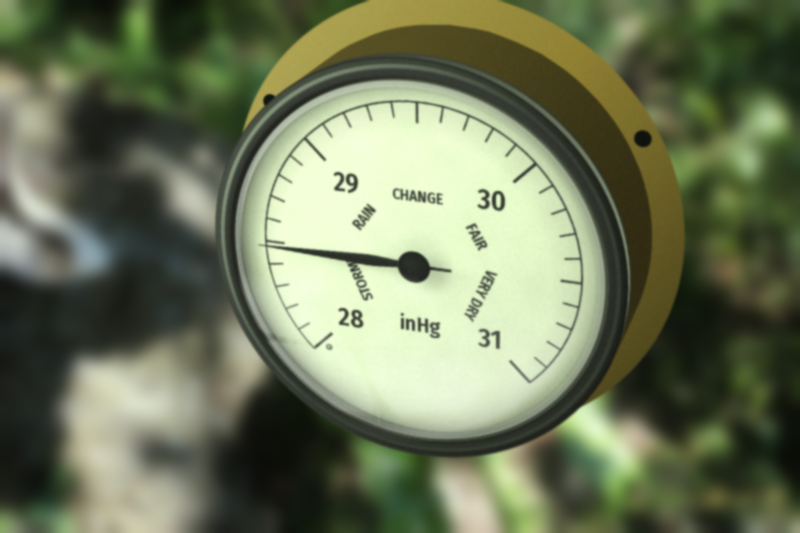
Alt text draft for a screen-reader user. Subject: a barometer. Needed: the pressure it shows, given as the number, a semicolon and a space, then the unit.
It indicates 28.5; inHg
